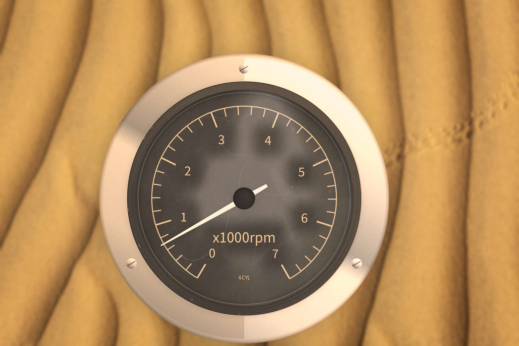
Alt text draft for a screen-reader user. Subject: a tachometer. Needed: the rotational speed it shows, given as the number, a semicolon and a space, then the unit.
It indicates 700; rpm
